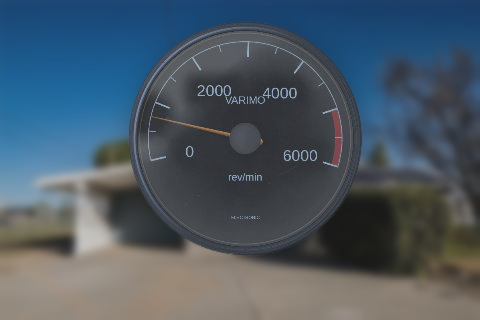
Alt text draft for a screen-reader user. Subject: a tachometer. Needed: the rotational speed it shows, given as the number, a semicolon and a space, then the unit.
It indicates 750; rpm
